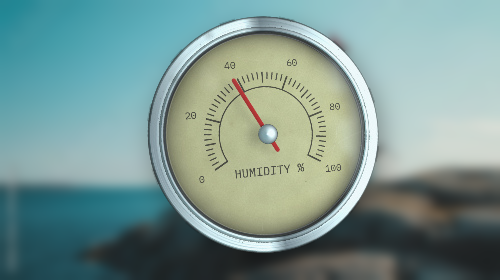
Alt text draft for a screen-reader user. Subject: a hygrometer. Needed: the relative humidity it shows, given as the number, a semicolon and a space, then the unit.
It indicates 38; %
